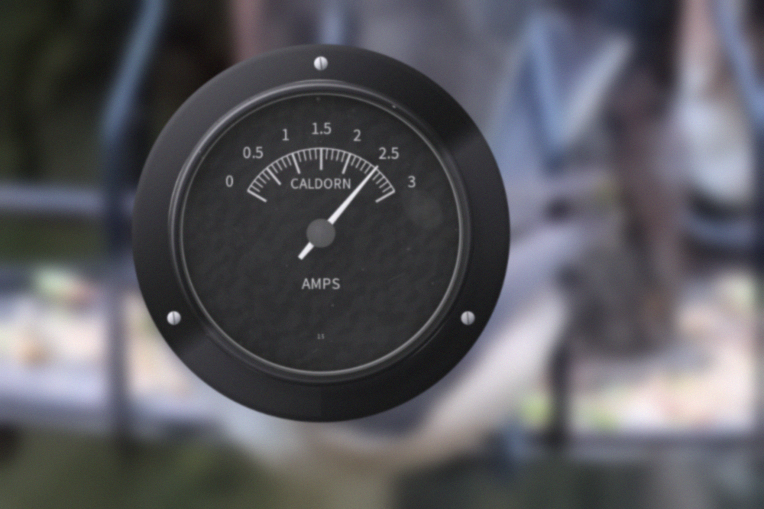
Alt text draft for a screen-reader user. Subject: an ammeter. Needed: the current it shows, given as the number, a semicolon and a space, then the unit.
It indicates 2.5; A
